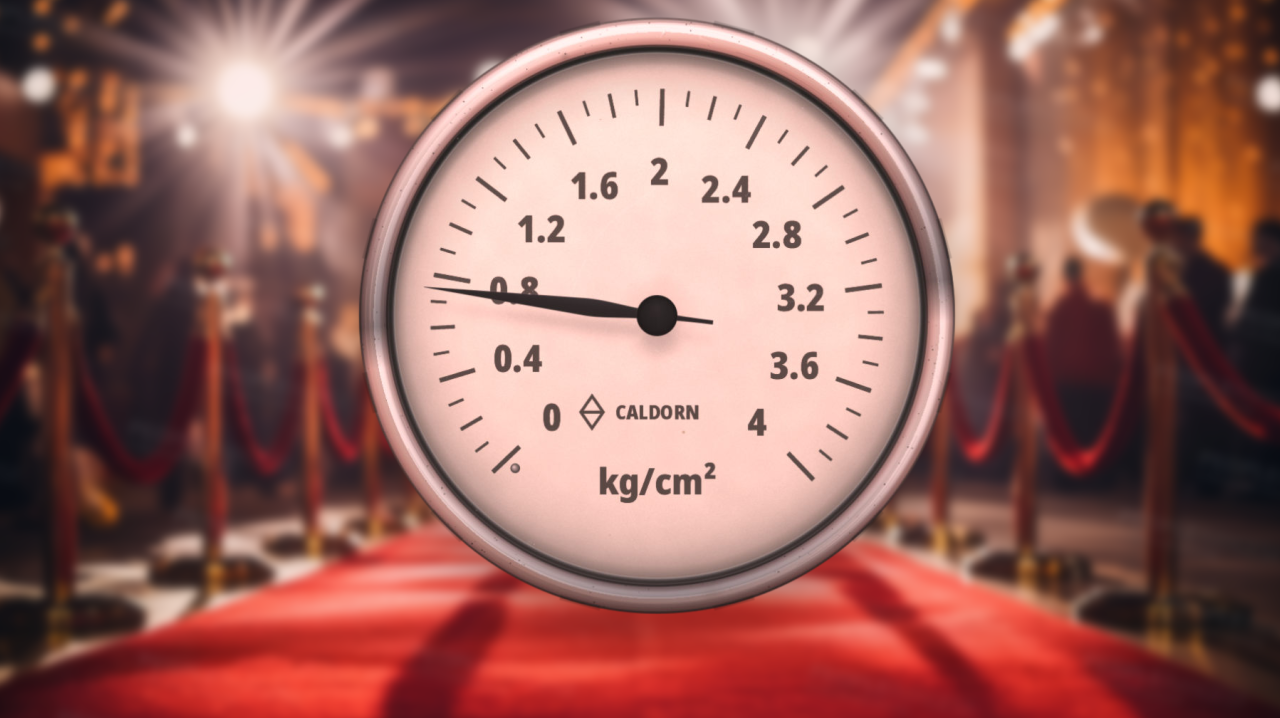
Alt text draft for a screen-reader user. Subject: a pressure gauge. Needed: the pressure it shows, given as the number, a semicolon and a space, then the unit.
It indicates 0.75; kg/cm²
